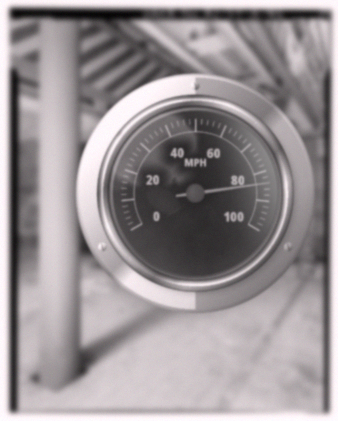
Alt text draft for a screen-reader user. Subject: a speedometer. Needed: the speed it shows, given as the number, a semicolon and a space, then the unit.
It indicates 84; mph
